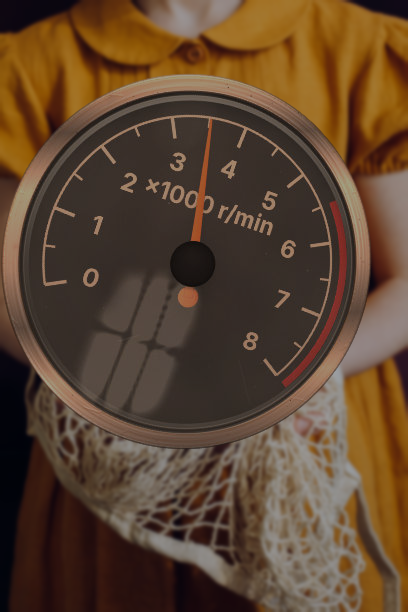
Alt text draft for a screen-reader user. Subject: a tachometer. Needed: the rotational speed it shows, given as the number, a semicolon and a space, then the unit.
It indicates 3500; rpm
